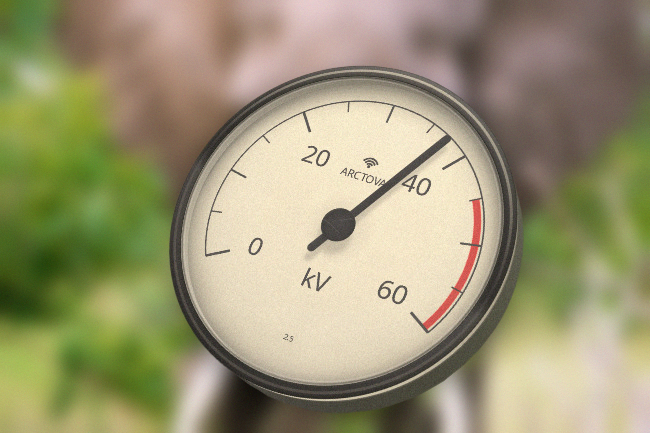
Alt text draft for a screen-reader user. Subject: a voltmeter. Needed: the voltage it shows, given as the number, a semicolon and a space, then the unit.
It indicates 37.5; kV
